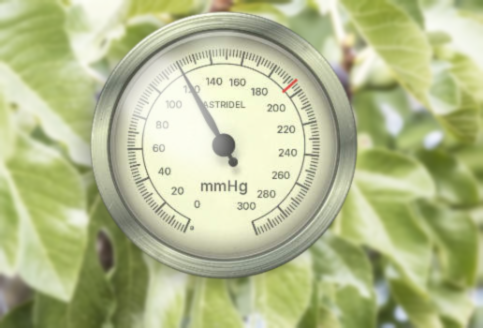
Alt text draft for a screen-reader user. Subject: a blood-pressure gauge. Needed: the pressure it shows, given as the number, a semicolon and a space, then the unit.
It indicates 120; mmHg
